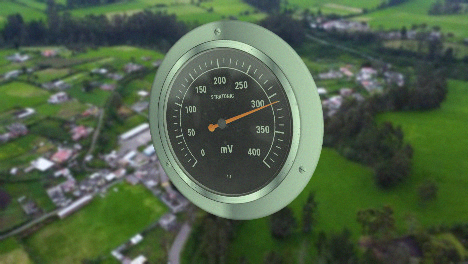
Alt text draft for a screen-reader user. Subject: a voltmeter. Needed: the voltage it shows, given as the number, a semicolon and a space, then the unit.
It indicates 310; mV
